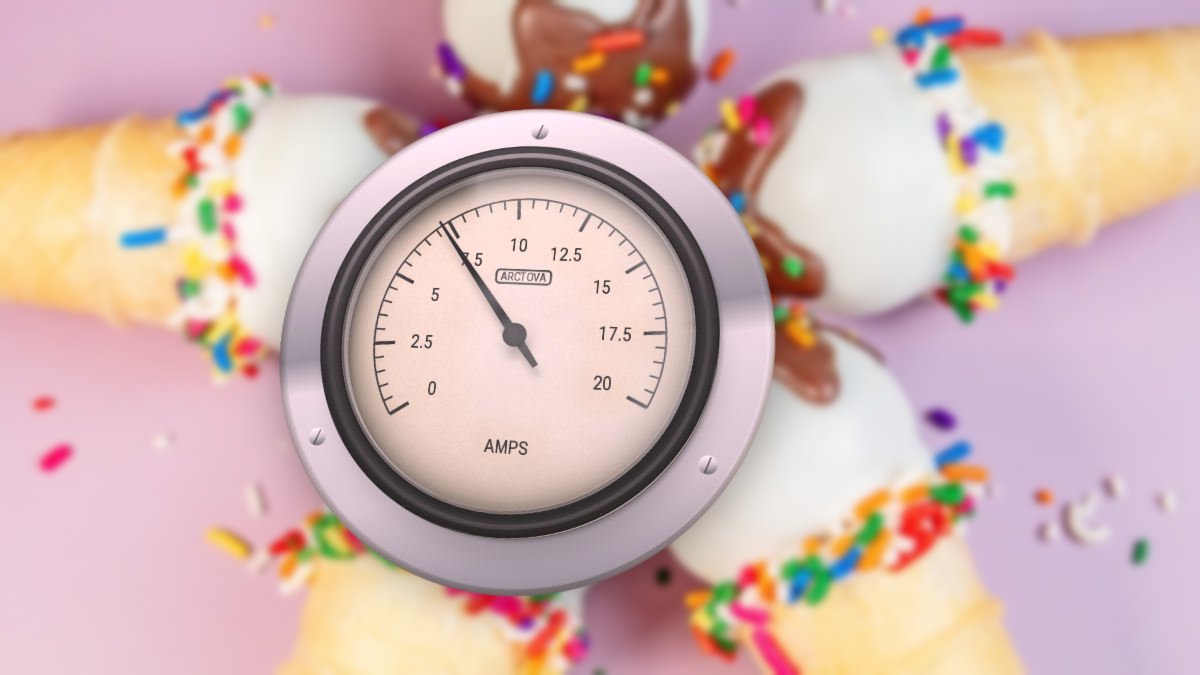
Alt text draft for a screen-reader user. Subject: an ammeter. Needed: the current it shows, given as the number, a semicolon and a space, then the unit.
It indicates 7.25; A
